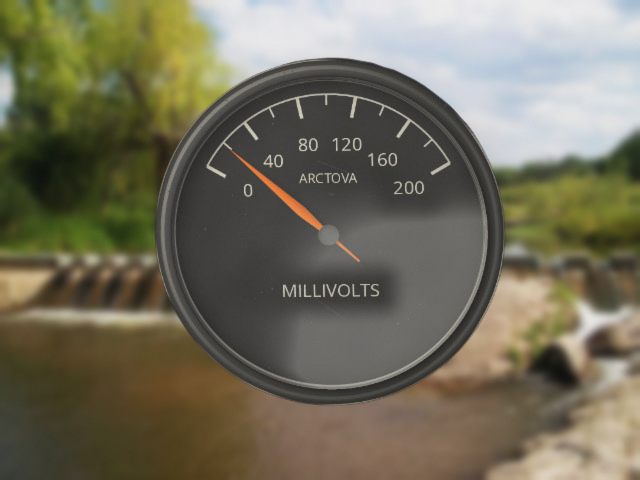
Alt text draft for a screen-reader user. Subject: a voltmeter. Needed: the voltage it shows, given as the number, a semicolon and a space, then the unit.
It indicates 20; mV
